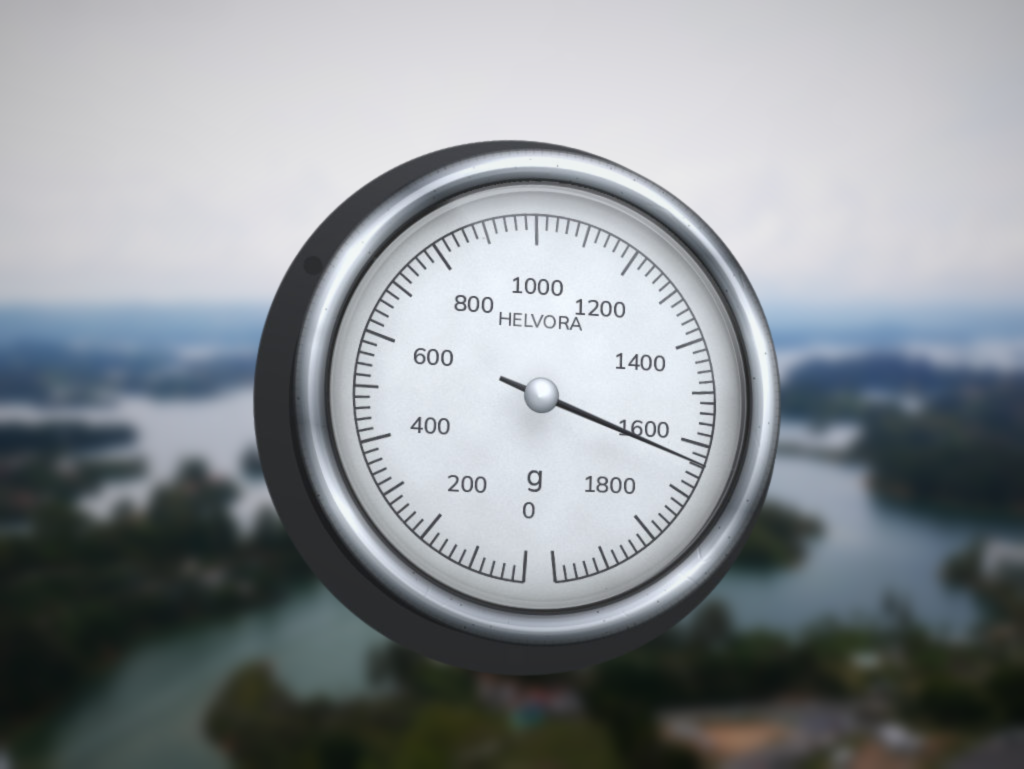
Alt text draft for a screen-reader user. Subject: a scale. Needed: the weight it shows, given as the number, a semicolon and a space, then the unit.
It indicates 1640; g
